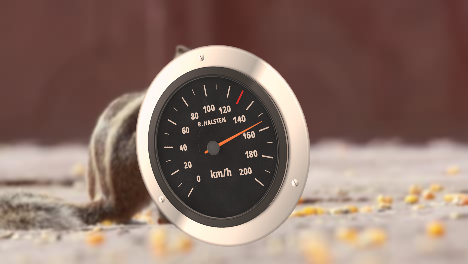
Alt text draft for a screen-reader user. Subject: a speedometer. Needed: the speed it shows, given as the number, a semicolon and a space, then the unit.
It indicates 155; km/h
